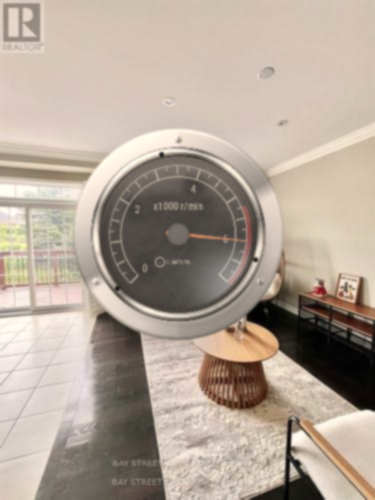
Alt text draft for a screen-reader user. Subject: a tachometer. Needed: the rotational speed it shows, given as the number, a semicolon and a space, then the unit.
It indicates 6000; rpm
